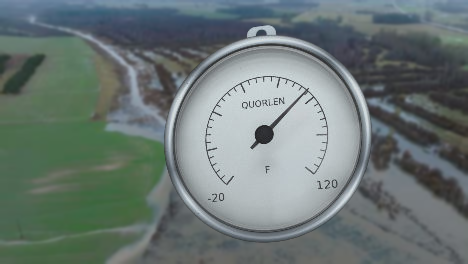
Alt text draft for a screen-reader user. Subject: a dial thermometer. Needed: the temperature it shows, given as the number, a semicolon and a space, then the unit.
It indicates 76; °F
